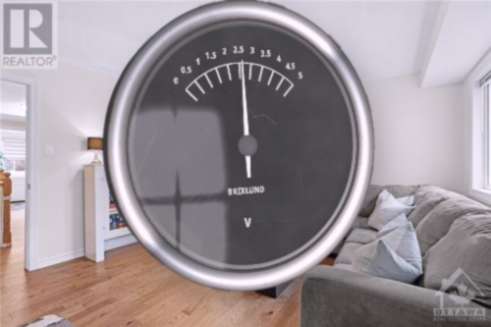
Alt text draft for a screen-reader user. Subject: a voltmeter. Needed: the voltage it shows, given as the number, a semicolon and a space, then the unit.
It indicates 2.5; V
